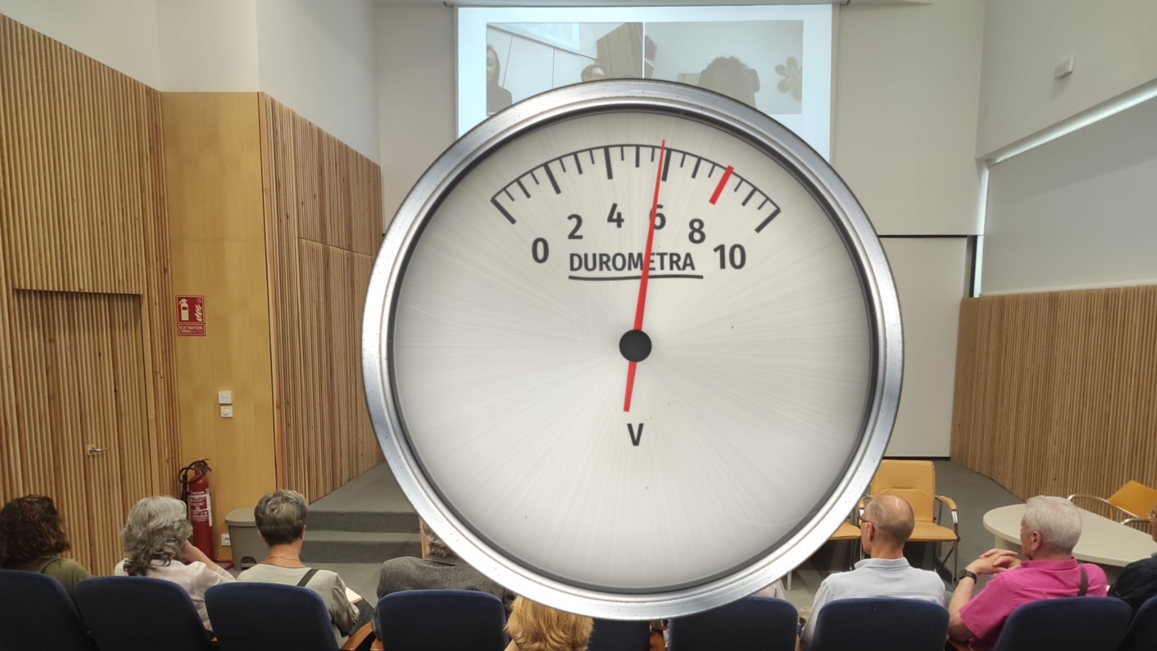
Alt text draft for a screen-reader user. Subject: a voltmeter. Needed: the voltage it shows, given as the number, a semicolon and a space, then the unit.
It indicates 5.75; V
